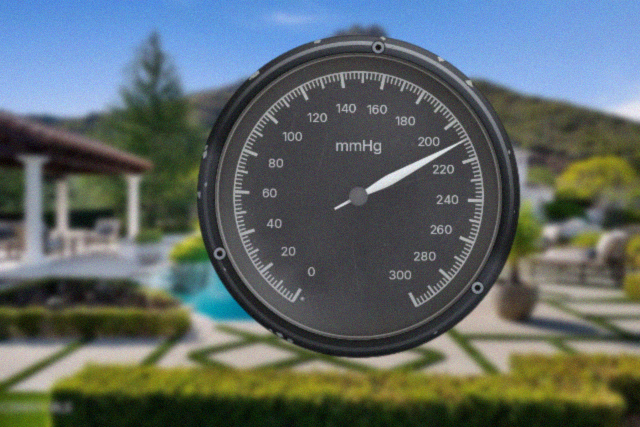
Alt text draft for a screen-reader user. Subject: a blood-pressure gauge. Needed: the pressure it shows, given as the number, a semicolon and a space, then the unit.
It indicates 210; mmHg
